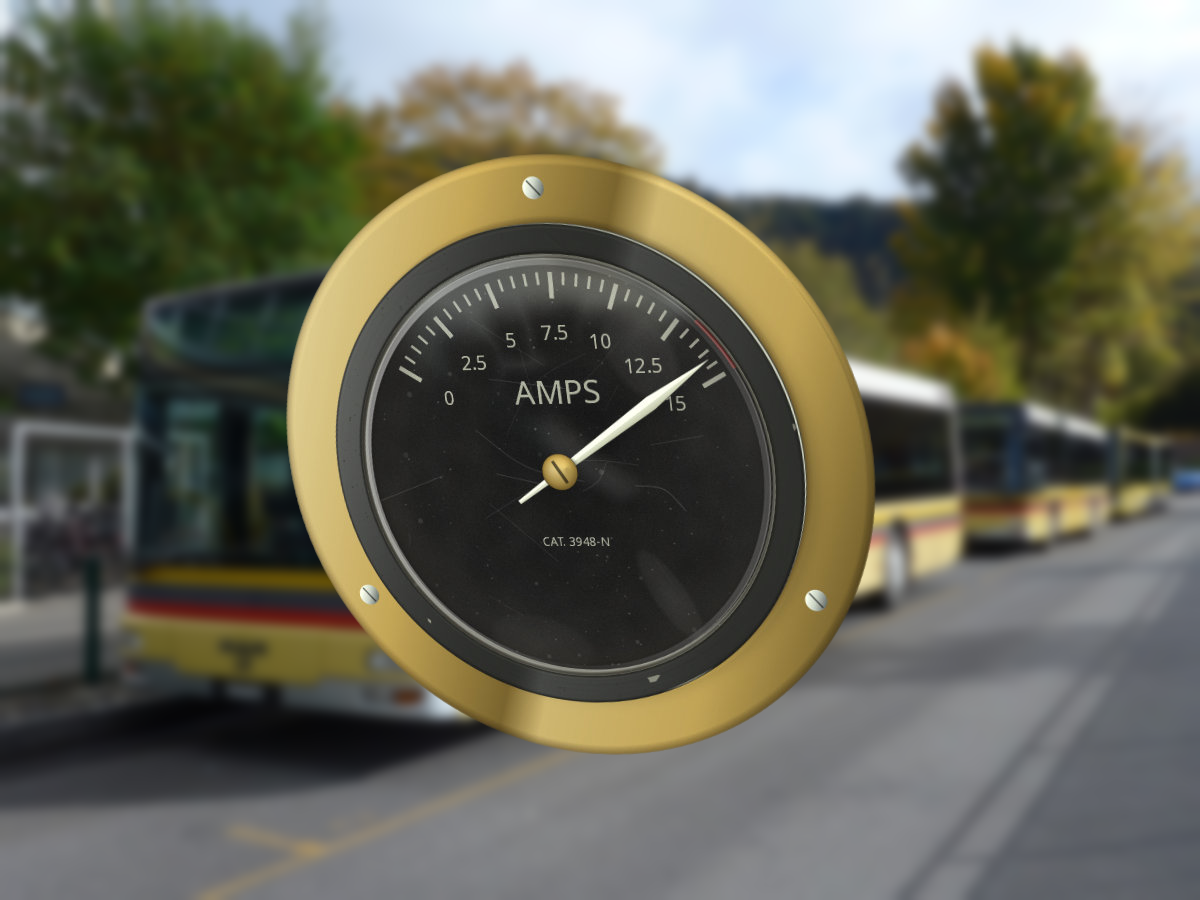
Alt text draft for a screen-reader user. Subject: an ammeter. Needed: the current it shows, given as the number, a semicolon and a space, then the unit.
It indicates 14.25; A
